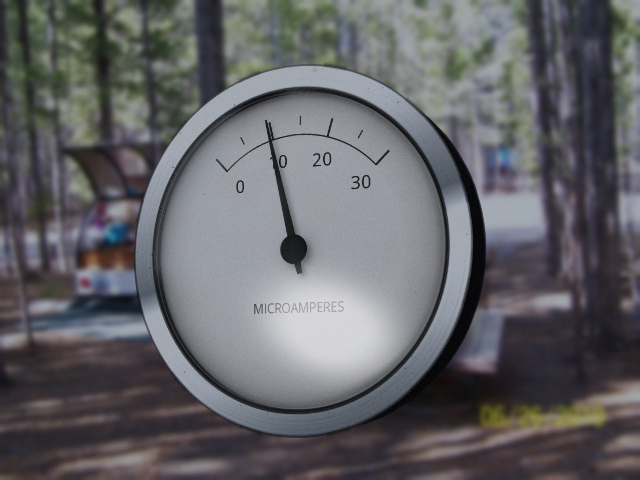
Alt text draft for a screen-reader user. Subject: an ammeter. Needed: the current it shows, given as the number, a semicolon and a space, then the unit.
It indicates 10; µA
